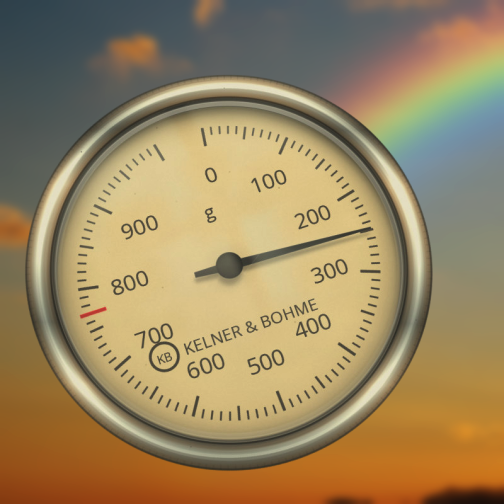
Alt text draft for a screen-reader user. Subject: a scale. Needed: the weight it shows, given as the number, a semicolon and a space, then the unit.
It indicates 250; g
